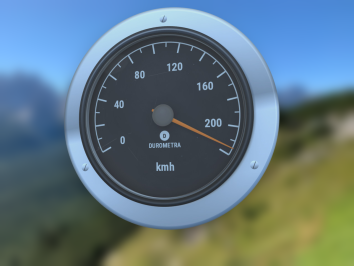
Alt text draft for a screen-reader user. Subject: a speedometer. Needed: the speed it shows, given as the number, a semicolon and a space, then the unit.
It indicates 215; km/h
